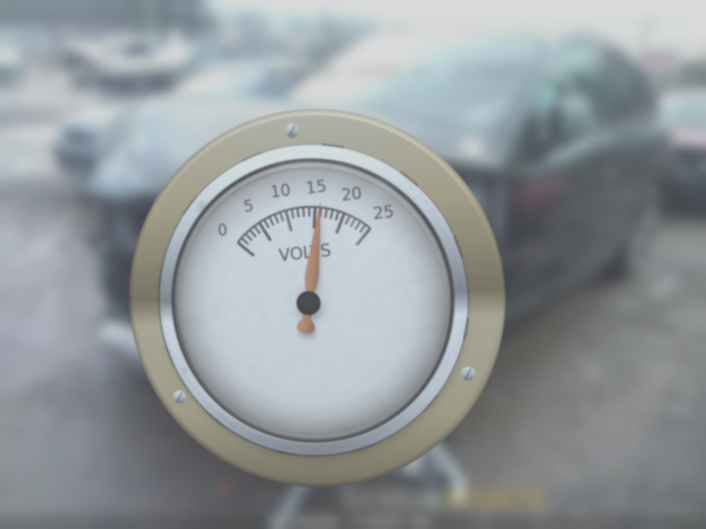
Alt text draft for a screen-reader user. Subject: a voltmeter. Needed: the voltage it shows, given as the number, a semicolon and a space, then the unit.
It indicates 16; V
